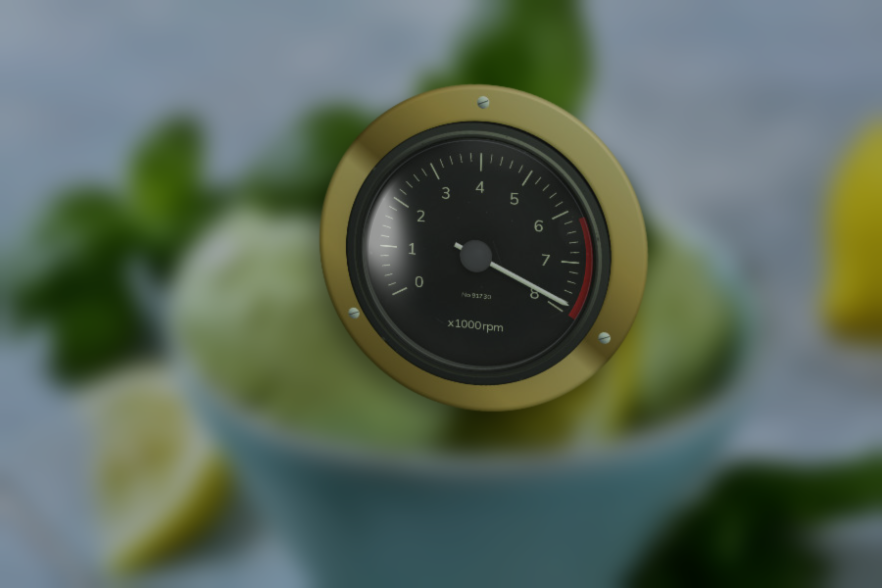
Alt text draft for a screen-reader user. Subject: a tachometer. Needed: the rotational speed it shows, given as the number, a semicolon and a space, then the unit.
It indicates 7800; rpm
